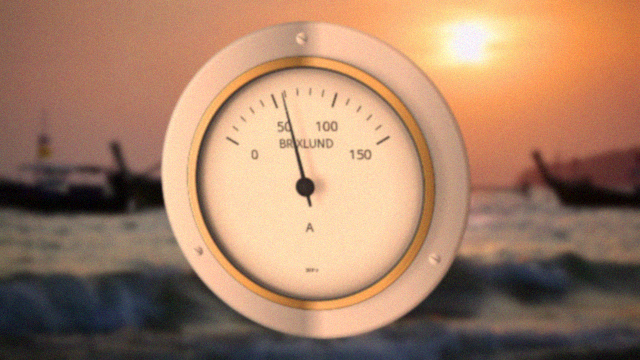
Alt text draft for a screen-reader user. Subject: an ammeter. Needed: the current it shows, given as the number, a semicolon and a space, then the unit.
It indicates 60; A
